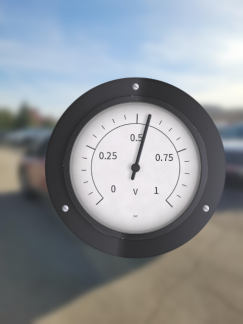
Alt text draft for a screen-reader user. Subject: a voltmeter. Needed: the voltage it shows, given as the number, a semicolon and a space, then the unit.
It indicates 0.55; V
